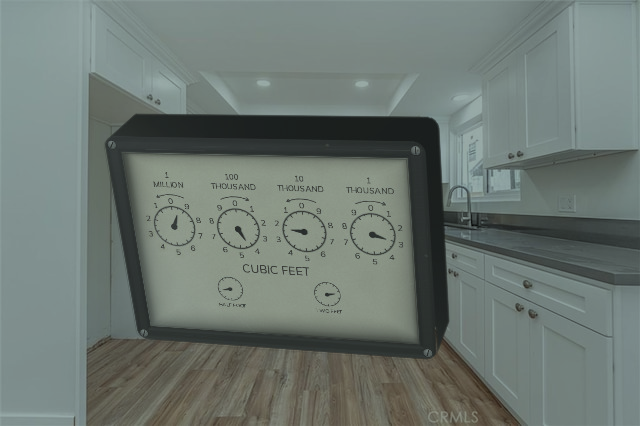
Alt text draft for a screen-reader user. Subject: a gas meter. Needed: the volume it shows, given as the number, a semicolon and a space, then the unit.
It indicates 942300; ft³
